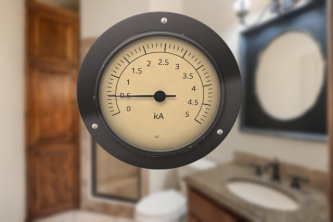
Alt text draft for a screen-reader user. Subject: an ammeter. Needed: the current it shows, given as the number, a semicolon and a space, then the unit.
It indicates 0.5; kA
